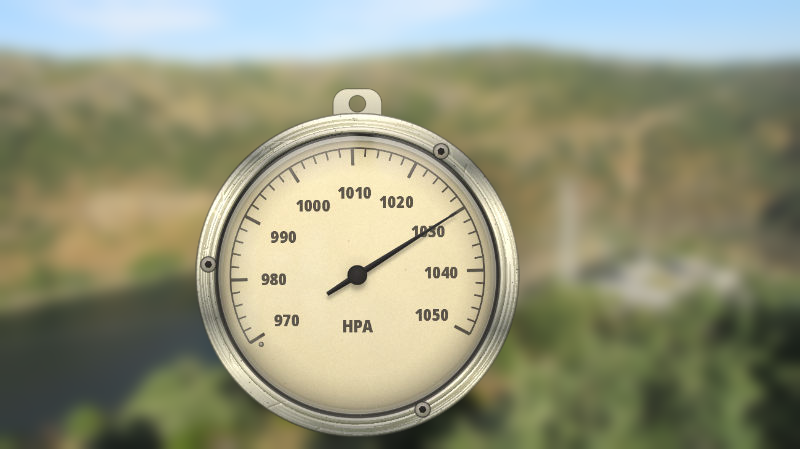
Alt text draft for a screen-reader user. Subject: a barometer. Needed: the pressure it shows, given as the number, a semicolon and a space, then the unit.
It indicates 1030; hPa
